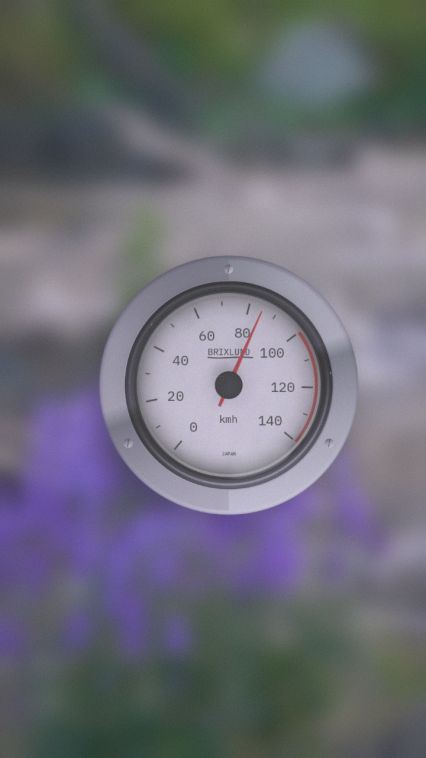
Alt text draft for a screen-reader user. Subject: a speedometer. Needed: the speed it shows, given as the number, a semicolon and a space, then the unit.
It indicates 85; km/h
